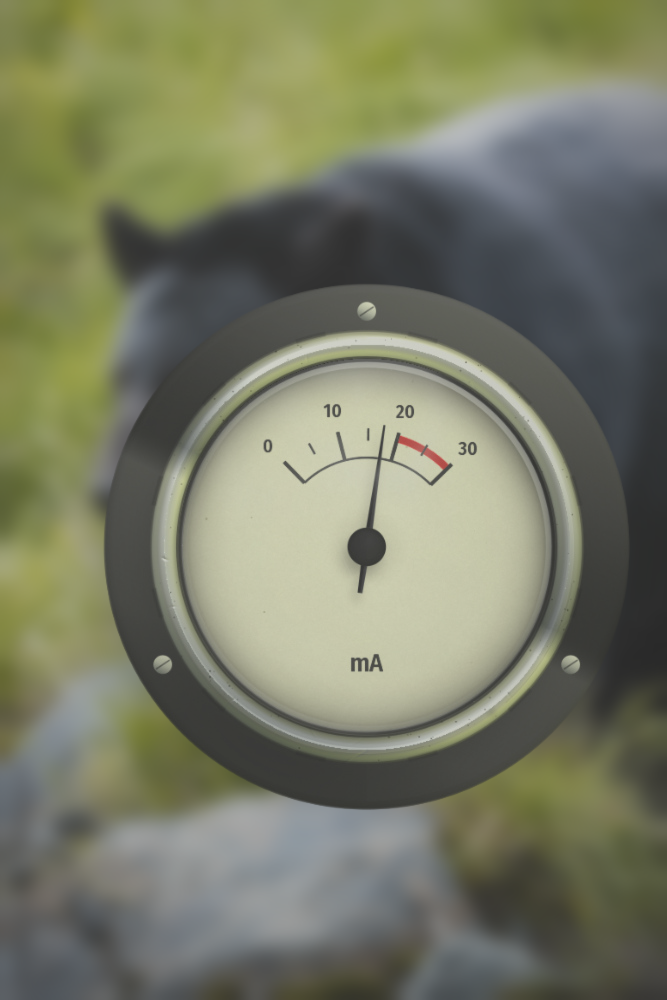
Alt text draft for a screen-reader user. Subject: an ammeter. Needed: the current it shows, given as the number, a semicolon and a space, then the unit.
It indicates 17.5; mA
